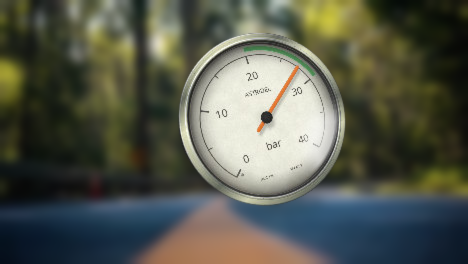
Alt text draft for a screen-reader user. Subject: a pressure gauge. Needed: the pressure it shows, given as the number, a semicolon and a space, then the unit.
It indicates 27.5; bar
